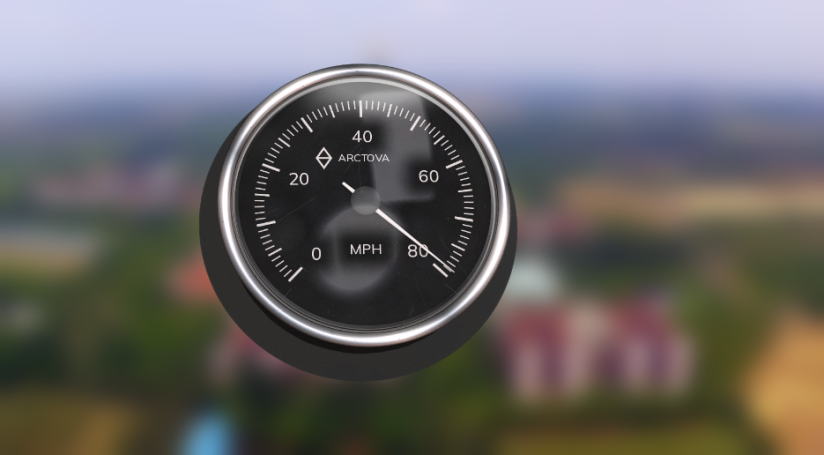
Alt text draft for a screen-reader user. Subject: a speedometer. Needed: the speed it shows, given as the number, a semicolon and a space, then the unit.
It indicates 79; mph
